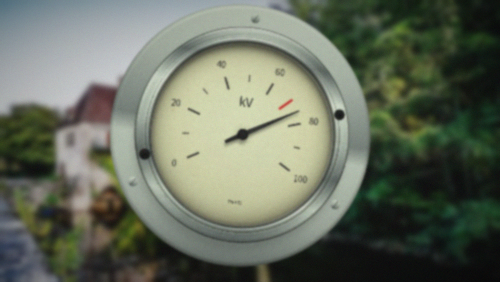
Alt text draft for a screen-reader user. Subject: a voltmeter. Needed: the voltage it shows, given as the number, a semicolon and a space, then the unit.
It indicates 75; kV
